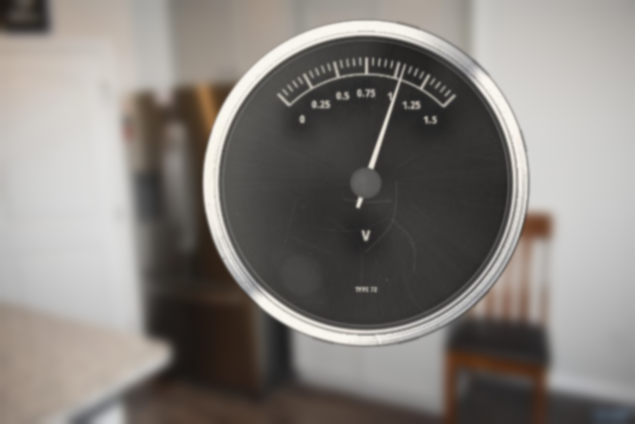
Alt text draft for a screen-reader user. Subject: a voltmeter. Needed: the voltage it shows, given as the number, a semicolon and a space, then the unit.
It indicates 1.05; V
